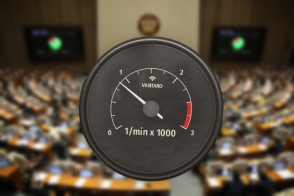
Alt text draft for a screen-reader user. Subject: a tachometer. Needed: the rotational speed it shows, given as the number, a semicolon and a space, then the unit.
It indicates 875; rpm
